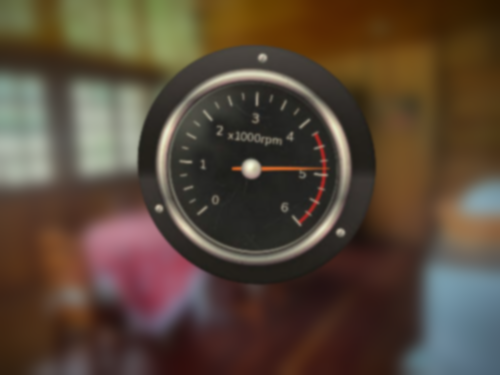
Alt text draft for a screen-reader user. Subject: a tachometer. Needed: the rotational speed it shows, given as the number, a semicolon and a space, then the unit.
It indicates 4875; rpm
